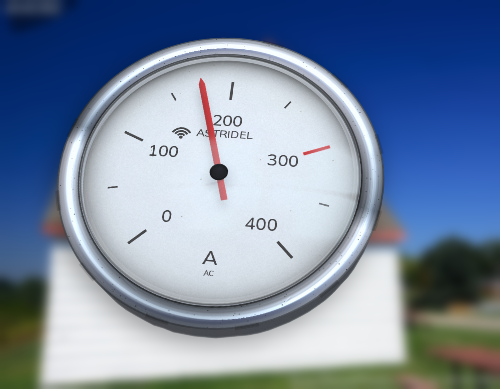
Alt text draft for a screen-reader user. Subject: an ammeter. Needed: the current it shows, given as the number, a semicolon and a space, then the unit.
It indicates 175; A
